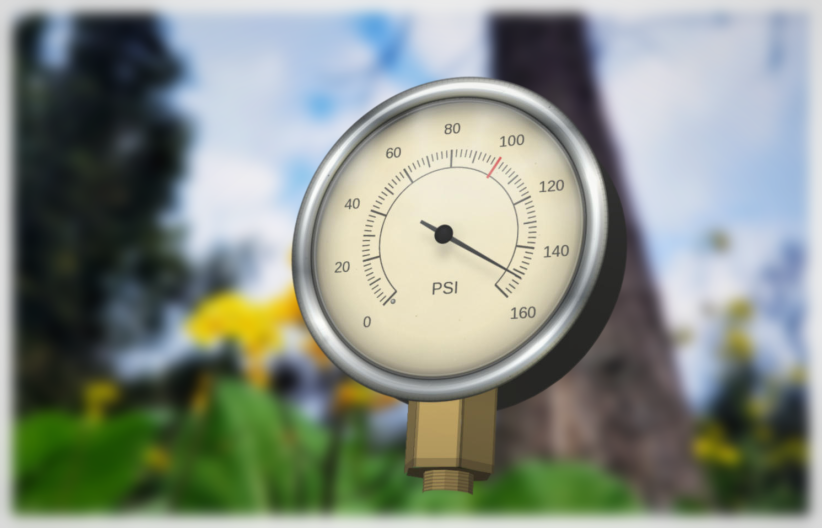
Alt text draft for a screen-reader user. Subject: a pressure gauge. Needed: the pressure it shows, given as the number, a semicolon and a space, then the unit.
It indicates 152; psi
